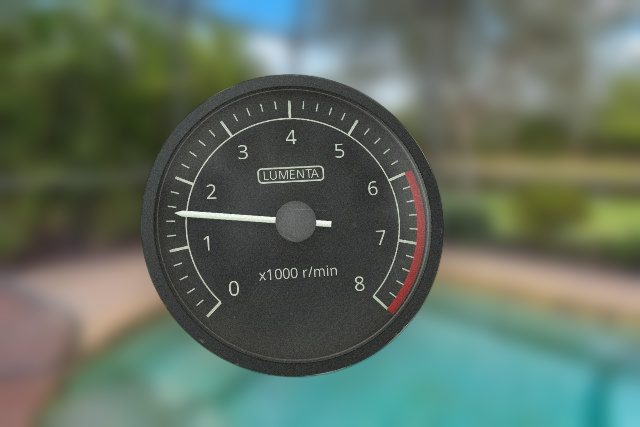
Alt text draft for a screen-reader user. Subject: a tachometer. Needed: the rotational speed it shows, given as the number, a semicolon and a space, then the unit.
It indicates 1500; rpm
